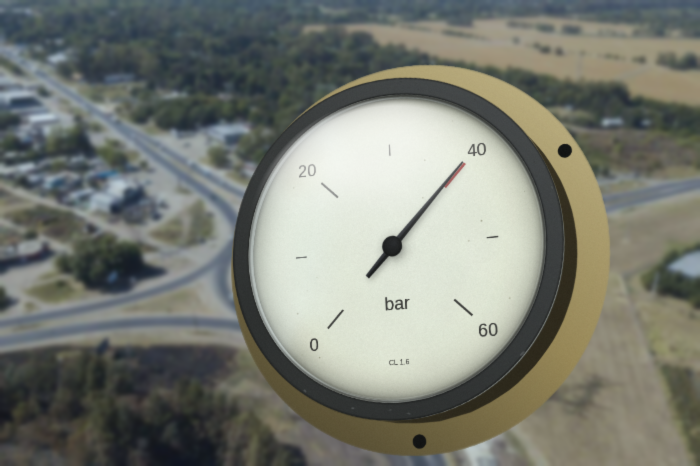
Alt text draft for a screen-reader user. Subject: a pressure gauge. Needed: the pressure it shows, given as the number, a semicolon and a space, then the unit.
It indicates 40; bar
